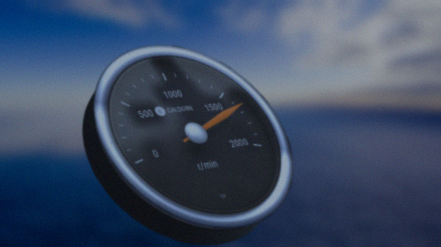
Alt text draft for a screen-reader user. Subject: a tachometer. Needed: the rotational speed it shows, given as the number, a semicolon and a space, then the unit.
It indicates 1650; rpm
